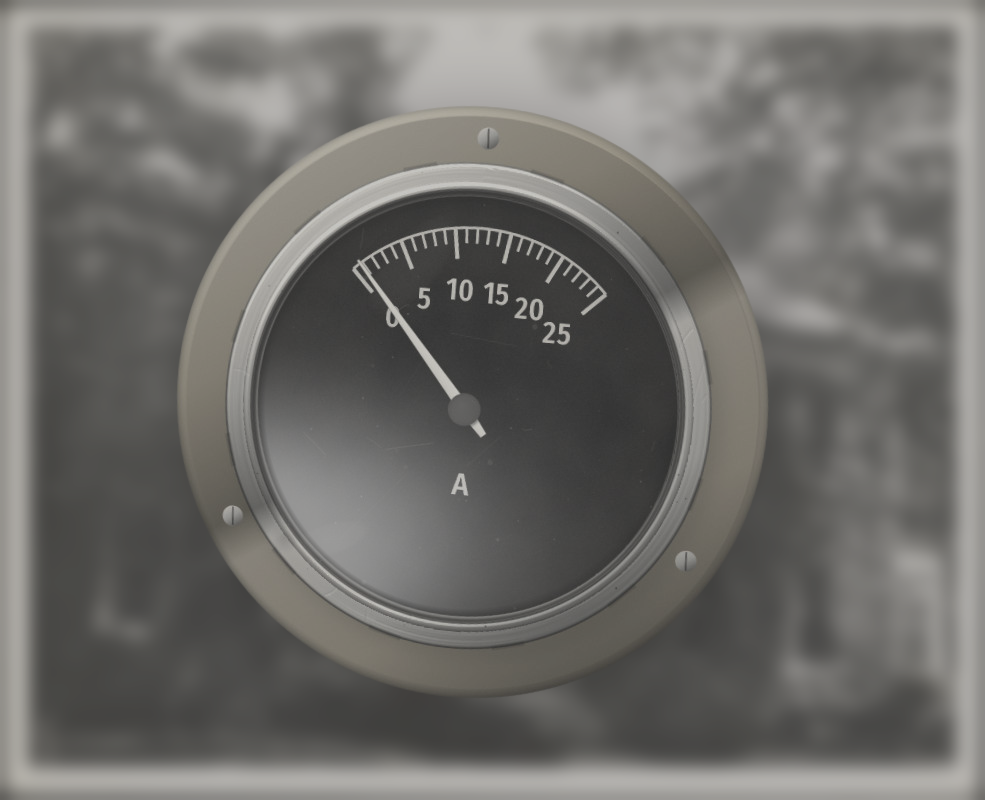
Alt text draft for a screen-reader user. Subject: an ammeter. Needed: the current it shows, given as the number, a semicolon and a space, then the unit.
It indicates 1; A
